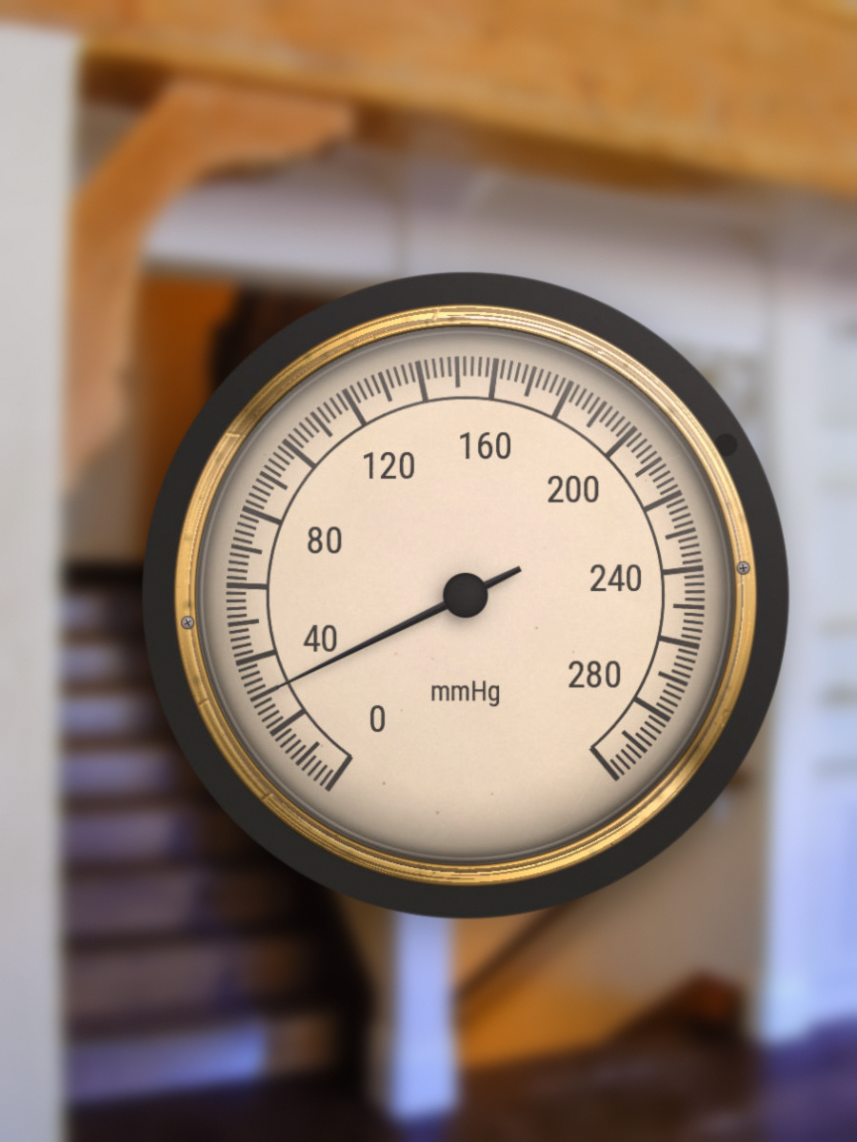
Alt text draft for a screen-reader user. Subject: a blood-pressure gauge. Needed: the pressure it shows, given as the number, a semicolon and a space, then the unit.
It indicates 30; mmHg
